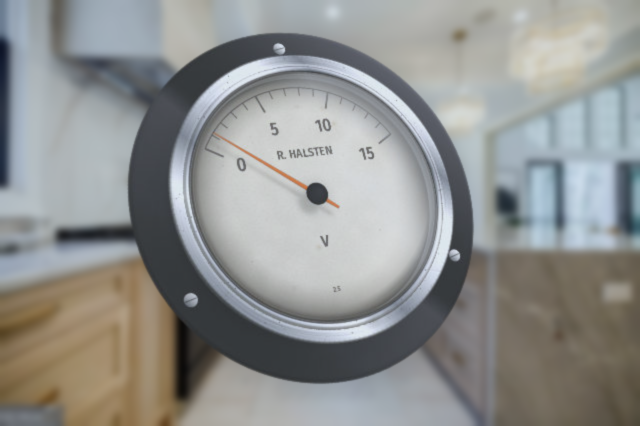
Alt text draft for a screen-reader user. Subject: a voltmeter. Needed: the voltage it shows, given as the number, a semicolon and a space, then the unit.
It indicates 1; V
